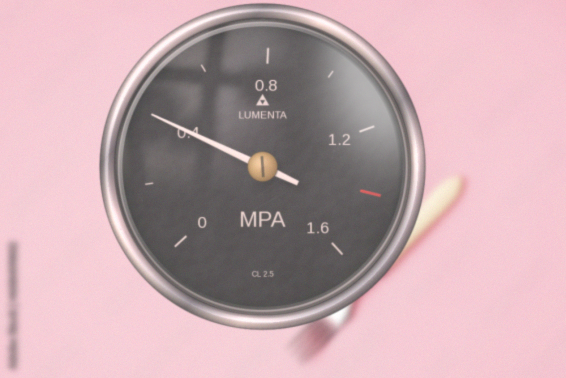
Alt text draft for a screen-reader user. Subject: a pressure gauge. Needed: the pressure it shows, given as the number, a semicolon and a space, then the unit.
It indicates 0.4; MPa
